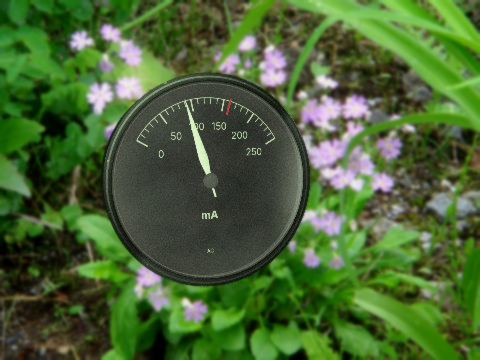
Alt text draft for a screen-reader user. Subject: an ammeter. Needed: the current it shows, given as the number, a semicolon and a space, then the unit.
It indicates 90; mA
